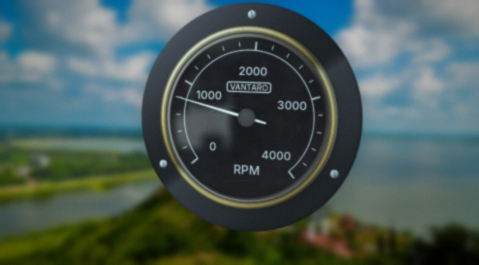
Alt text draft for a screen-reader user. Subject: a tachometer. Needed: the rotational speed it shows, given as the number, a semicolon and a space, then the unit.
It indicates 800; rpm
